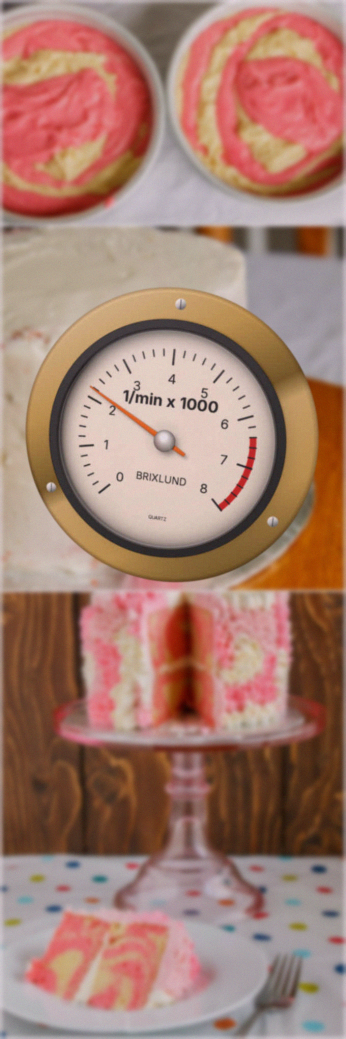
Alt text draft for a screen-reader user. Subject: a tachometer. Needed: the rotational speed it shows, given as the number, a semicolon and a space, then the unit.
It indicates 2200; rpm
